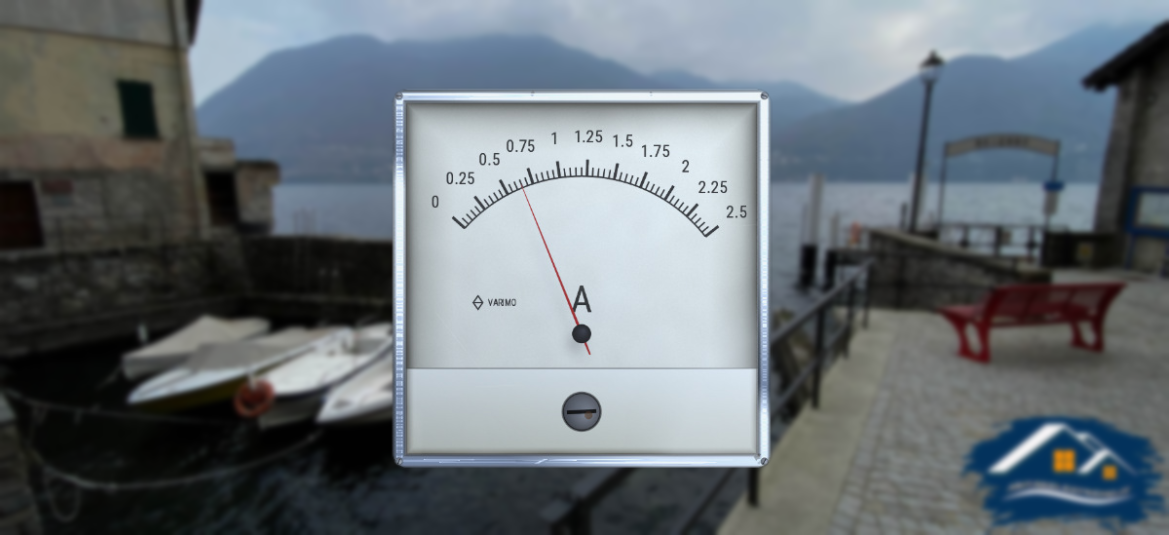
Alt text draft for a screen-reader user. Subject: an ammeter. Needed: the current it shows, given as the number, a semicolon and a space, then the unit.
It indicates 0.65; A
